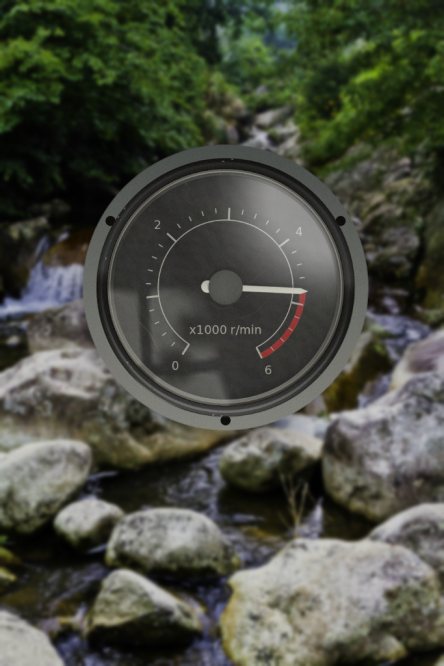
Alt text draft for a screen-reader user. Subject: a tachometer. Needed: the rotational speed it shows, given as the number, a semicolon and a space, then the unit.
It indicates 4800; rpm
